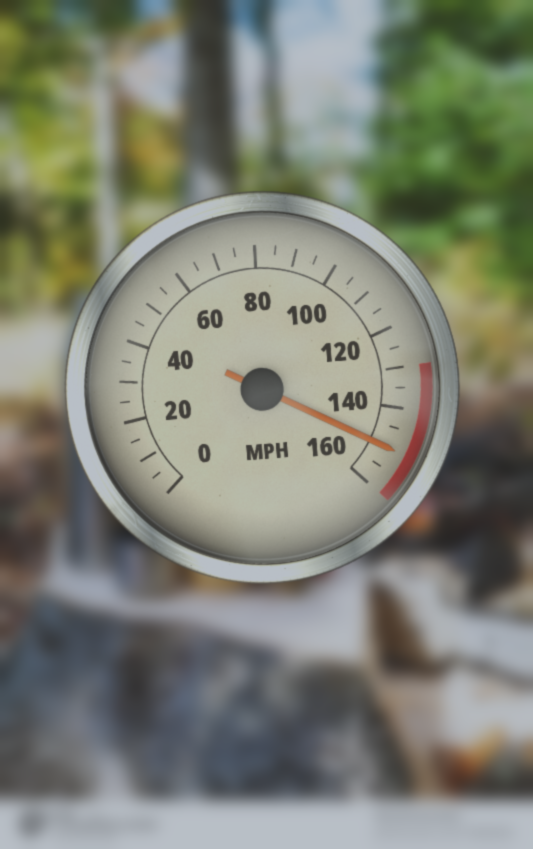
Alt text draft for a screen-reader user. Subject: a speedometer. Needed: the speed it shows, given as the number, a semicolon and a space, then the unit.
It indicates 150; mph
